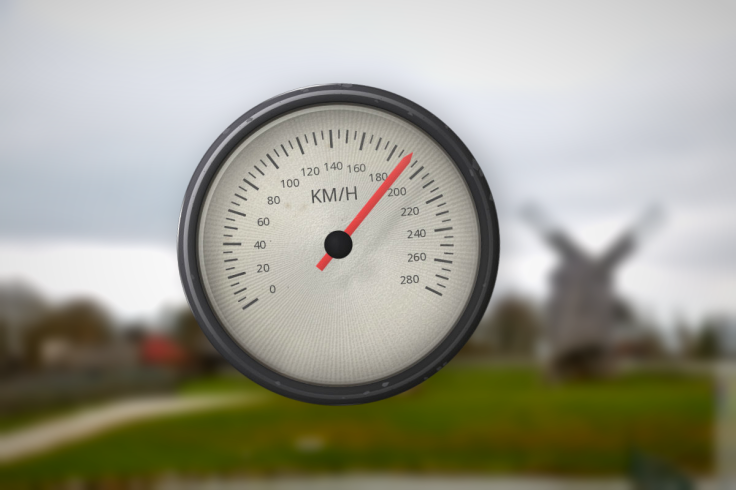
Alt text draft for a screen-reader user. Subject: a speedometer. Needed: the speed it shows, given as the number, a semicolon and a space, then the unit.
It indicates 190; km/h
